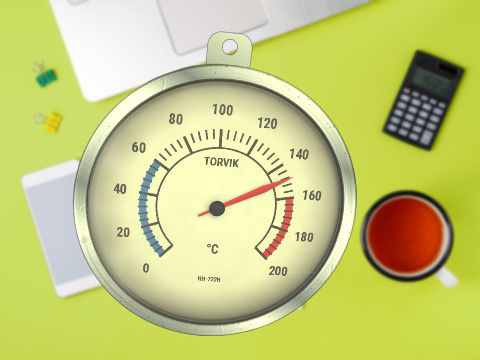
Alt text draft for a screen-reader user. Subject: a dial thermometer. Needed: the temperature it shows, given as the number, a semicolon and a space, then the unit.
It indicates 148; °C
